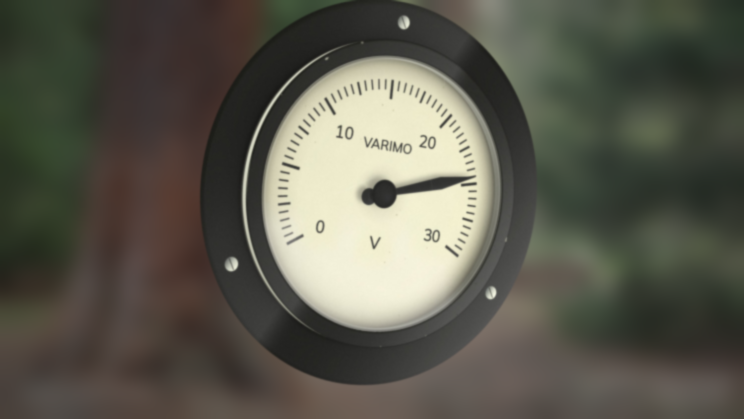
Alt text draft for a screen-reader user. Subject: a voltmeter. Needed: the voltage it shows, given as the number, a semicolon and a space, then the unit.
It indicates 24.5; V
